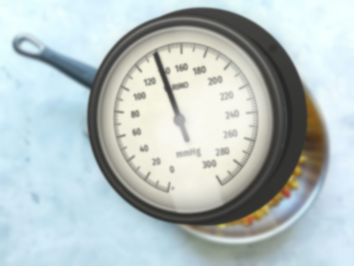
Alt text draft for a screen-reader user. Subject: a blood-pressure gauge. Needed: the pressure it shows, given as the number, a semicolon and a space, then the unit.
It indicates 140; mmHg
